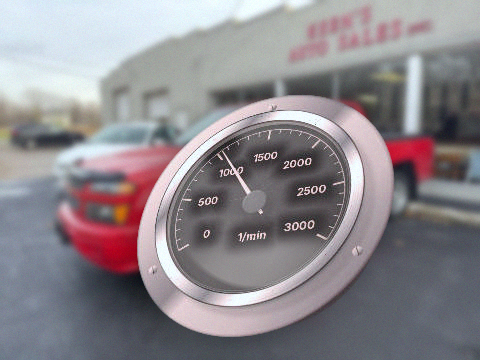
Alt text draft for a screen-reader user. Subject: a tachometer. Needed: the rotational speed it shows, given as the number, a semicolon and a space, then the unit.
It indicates 1050; rpm
